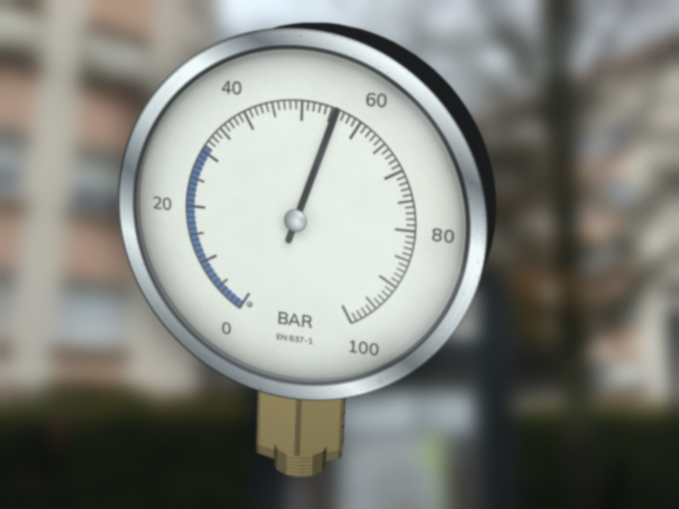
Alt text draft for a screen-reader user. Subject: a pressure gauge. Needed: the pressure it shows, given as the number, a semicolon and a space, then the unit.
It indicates 56; bar
